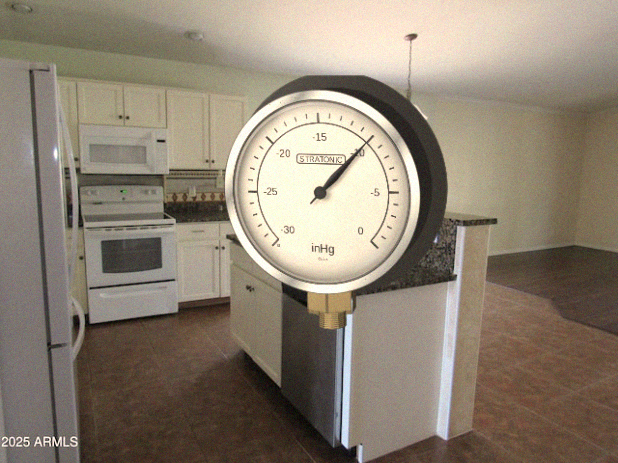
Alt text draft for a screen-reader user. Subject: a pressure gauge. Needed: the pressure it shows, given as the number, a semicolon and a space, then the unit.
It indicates -10; inHg
